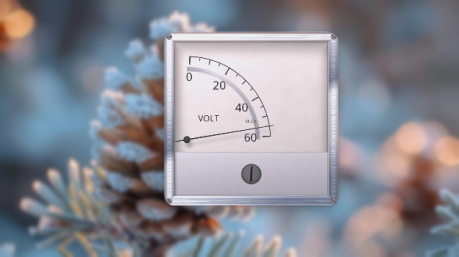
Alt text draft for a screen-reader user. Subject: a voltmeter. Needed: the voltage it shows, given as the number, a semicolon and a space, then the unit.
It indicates 55; V
